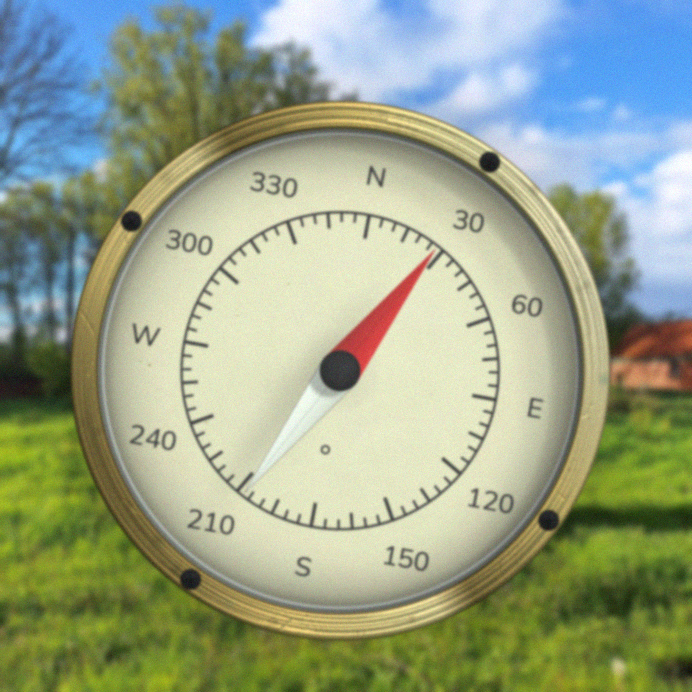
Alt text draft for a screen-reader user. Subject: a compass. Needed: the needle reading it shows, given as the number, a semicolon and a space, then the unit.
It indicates 27.5; °
